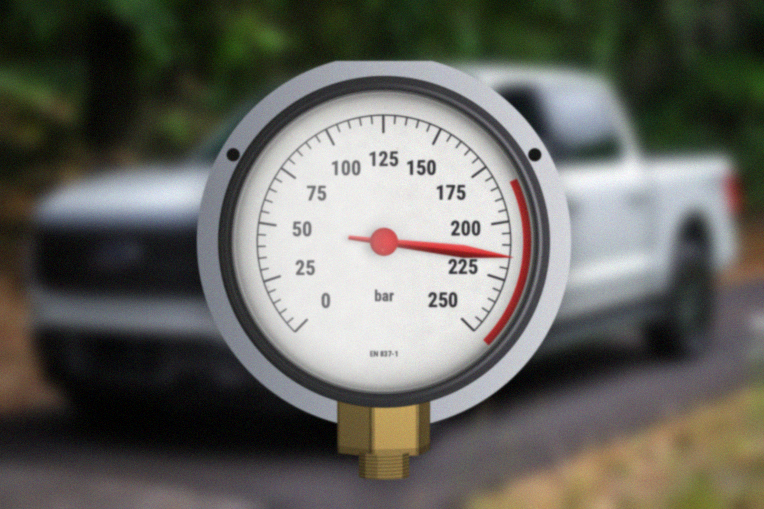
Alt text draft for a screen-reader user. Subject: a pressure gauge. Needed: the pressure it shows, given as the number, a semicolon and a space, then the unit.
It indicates 215; bar
